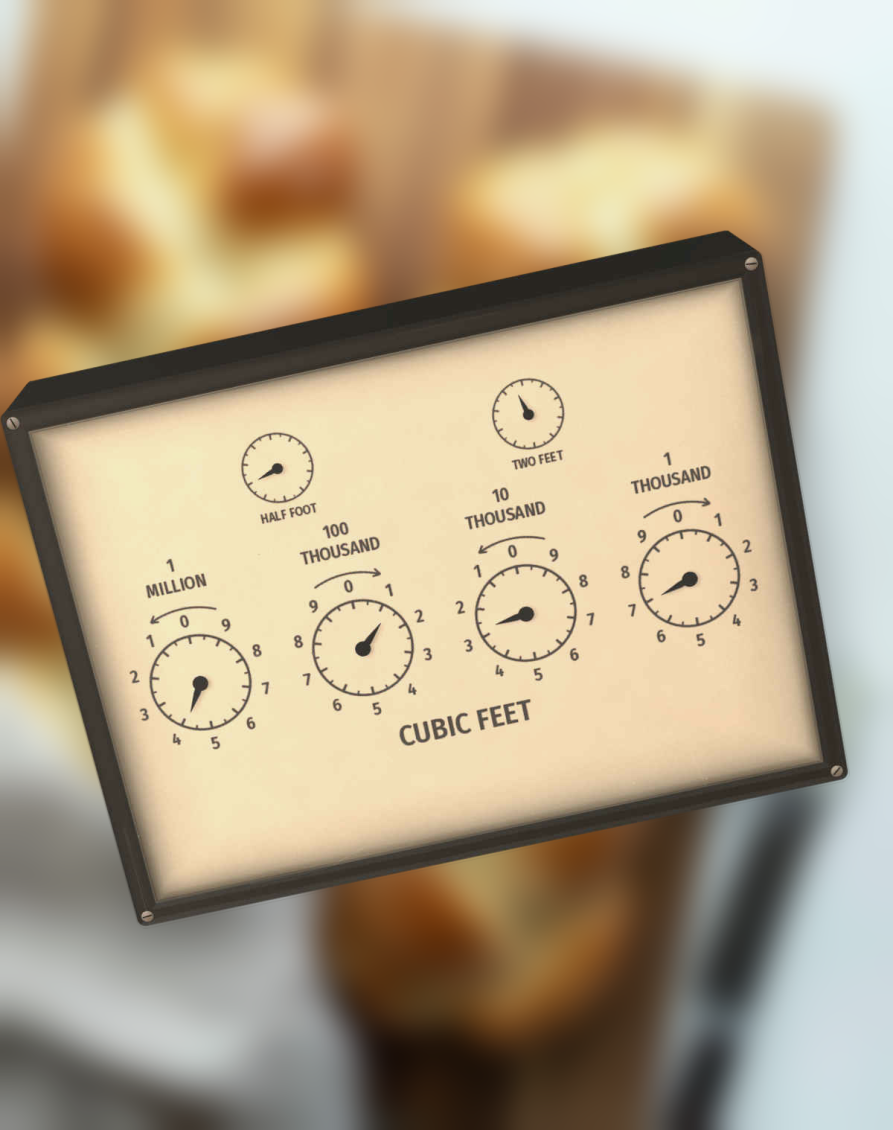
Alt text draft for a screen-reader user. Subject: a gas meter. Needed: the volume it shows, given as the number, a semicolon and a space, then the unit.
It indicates 412700; ft³
